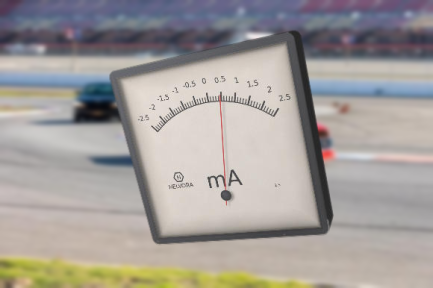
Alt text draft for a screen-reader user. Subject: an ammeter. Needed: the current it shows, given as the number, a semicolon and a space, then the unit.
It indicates 0.5; mA
